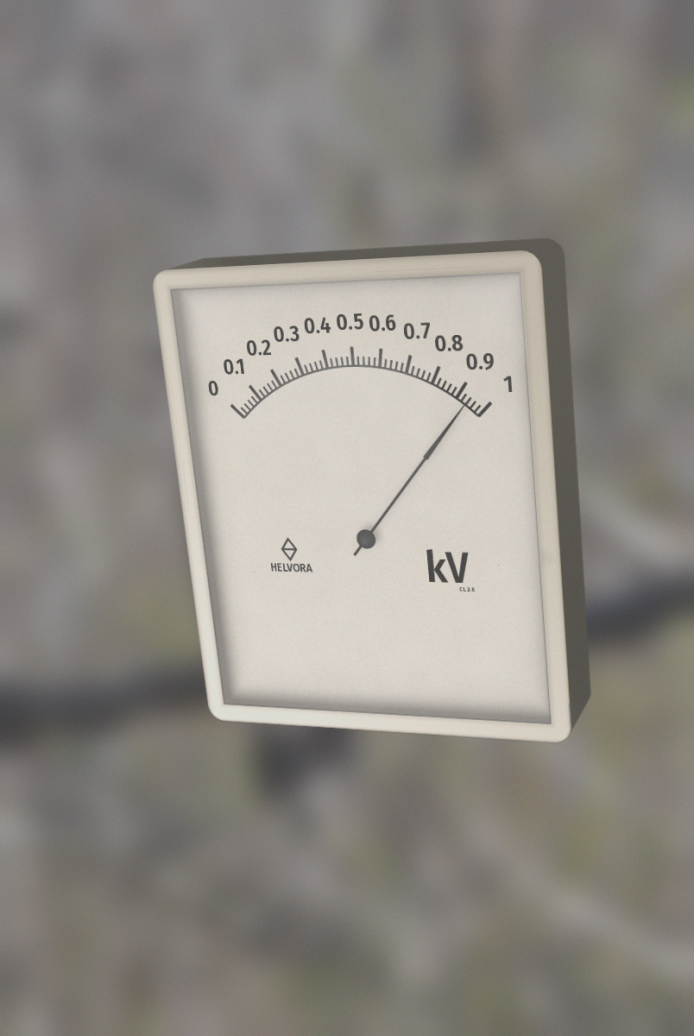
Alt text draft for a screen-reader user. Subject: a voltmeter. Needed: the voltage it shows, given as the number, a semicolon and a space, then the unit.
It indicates 0.94; kV
